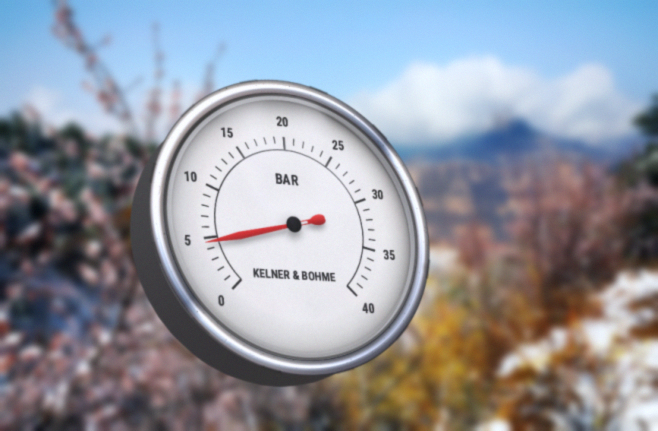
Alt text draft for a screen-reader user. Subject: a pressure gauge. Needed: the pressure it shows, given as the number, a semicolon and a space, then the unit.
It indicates 4.5; bar
